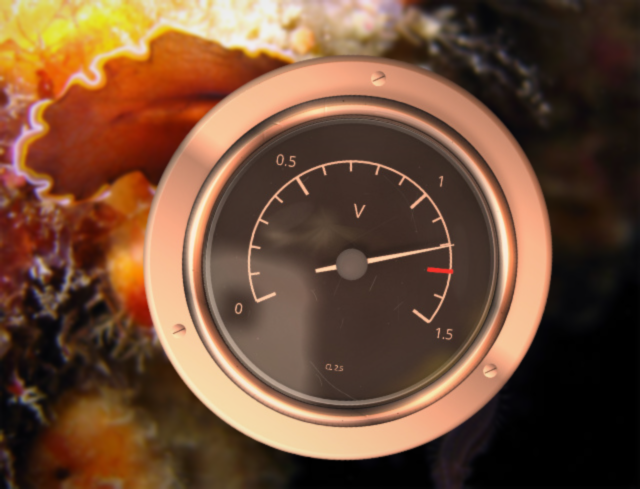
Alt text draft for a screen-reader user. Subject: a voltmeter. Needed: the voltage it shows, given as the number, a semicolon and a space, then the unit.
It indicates 1.2; V
